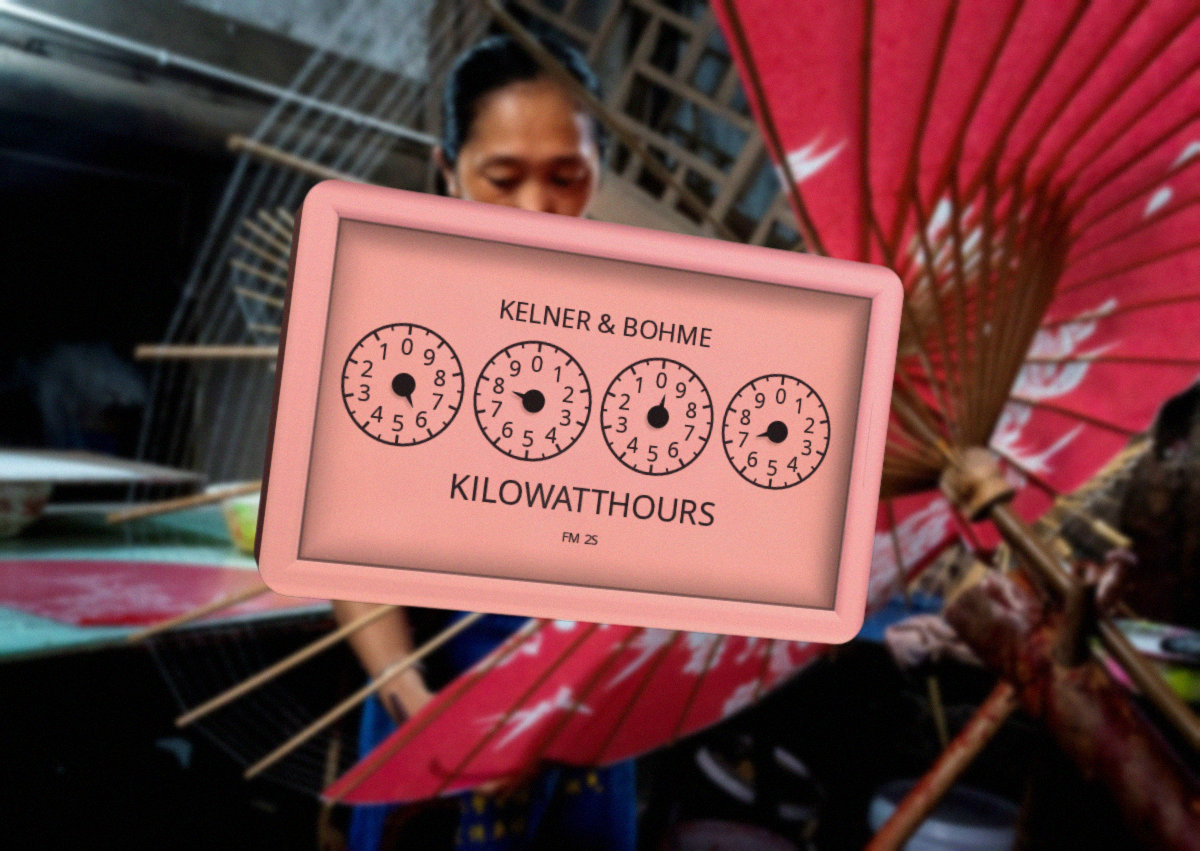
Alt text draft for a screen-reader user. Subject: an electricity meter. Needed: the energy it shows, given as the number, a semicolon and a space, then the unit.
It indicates 5797; kWh
